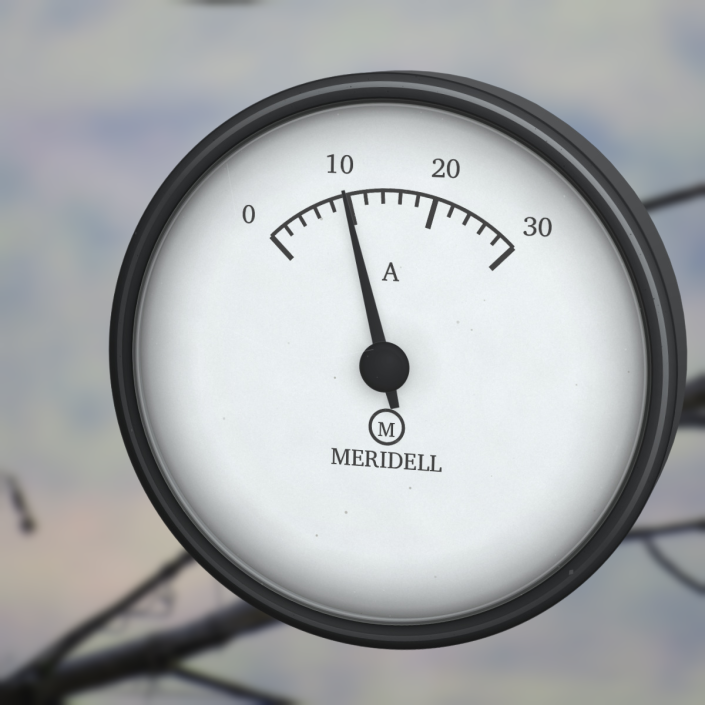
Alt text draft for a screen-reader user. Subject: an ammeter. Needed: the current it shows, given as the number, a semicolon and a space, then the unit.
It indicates 10; A
